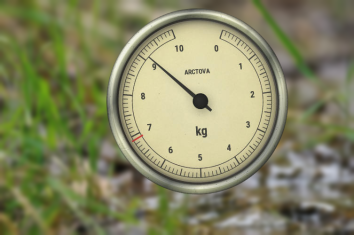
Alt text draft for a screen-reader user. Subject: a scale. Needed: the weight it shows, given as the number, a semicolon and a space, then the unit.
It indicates 9.1; kg
